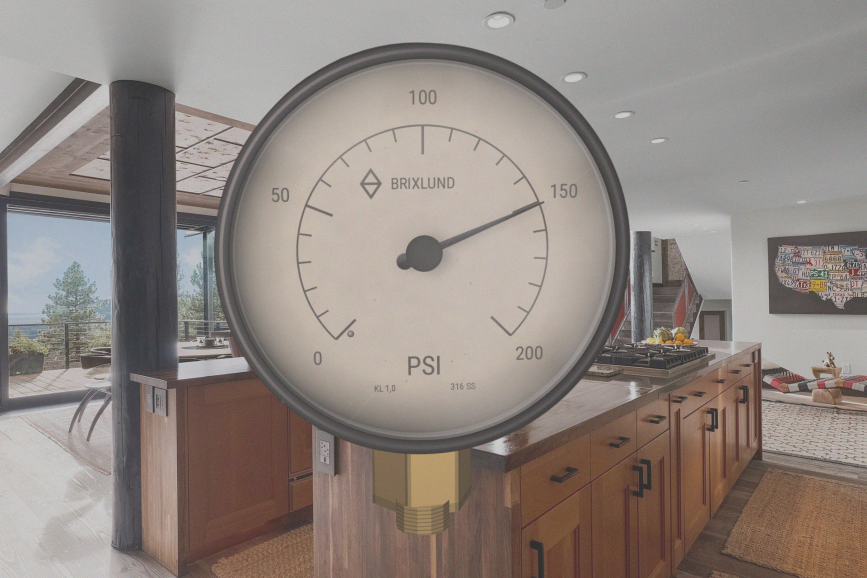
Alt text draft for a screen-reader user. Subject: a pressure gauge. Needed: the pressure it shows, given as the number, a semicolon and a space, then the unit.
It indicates 150; psi
